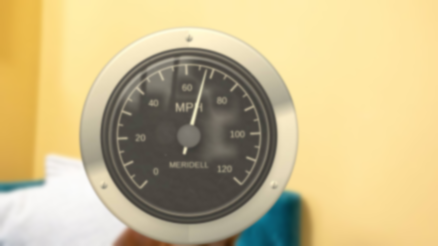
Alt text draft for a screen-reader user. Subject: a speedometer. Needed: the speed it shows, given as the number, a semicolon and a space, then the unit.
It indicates 67.5; mph
